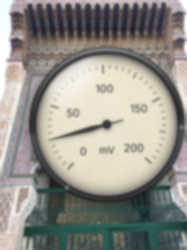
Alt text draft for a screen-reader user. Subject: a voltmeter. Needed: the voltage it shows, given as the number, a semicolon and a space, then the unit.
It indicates 25; mV
